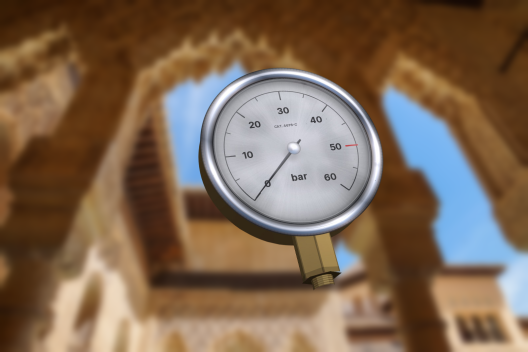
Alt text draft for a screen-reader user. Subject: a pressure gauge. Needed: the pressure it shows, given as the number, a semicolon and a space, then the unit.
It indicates 0; bar
